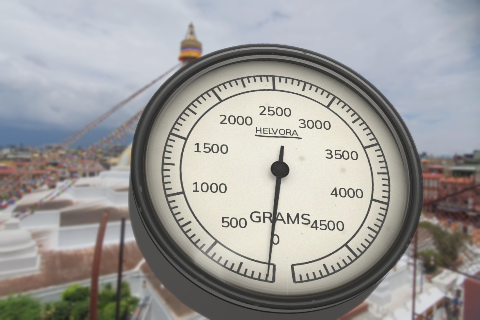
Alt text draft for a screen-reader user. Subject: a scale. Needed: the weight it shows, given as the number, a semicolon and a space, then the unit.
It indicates 50; g
